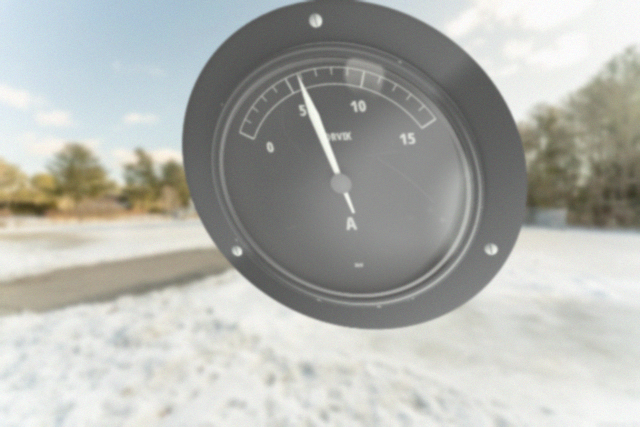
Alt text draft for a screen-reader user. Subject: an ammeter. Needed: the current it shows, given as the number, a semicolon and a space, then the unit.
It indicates 6; A
